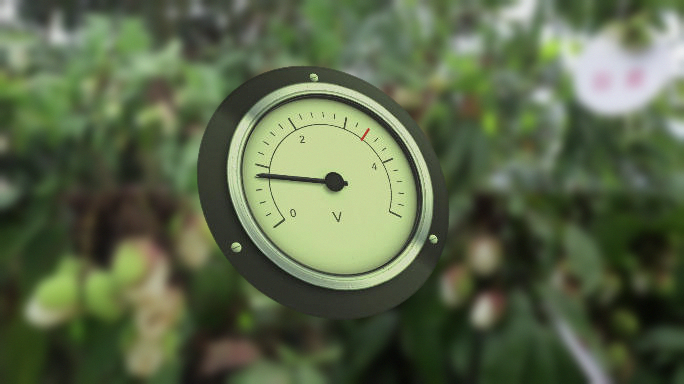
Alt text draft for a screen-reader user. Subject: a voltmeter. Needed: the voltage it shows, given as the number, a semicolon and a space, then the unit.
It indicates 0.8; V
